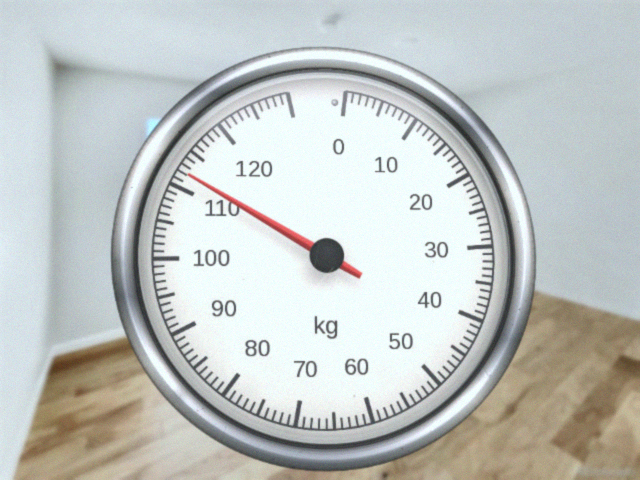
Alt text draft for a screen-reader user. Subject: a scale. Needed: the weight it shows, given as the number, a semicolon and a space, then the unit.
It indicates 112; kg
